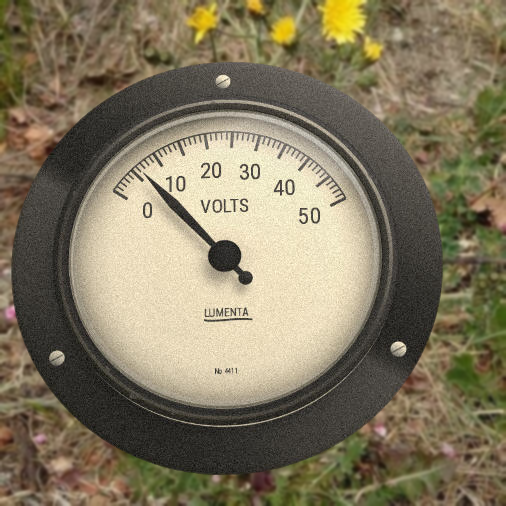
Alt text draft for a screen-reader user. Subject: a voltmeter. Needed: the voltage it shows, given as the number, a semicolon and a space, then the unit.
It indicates 6; V
